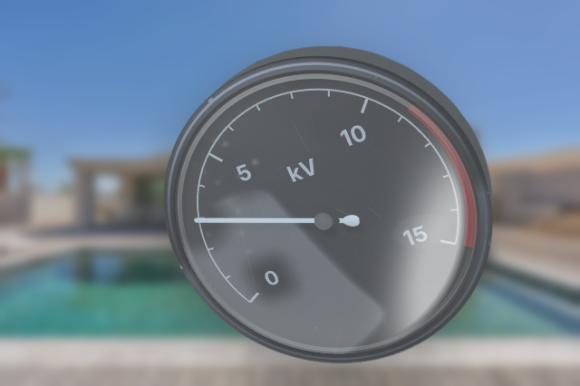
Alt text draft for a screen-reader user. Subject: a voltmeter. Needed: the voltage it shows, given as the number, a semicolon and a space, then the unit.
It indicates 3; kV
